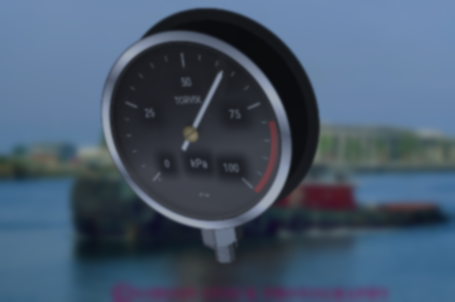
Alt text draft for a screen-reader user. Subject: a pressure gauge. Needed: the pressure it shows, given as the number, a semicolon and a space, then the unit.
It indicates 62.5; kPa
